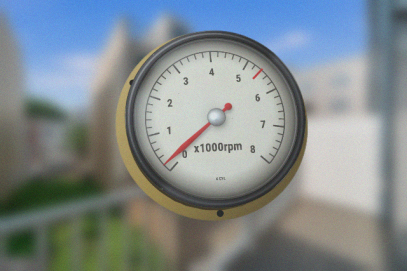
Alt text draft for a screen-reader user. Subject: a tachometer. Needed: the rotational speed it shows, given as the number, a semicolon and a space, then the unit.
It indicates 200; rpm
